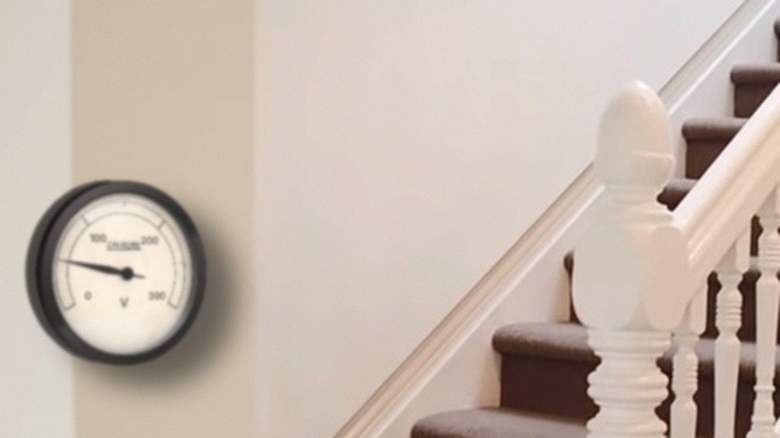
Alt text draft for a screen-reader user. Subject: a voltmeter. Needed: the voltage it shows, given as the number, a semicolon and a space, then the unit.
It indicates 50; V
